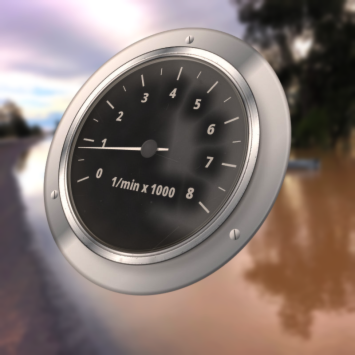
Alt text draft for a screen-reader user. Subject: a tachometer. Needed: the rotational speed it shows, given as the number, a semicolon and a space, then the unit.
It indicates 750; rpm
